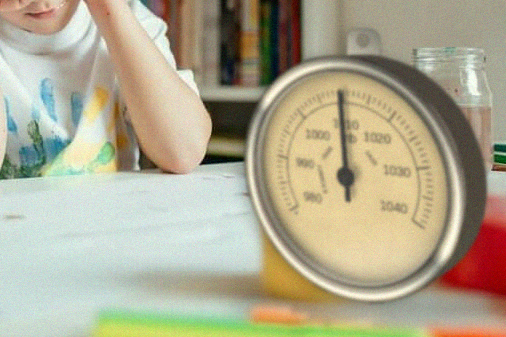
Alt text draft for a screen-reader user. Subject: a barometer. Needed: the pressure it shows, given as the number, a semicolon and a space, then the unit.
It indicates 1010; mbar
